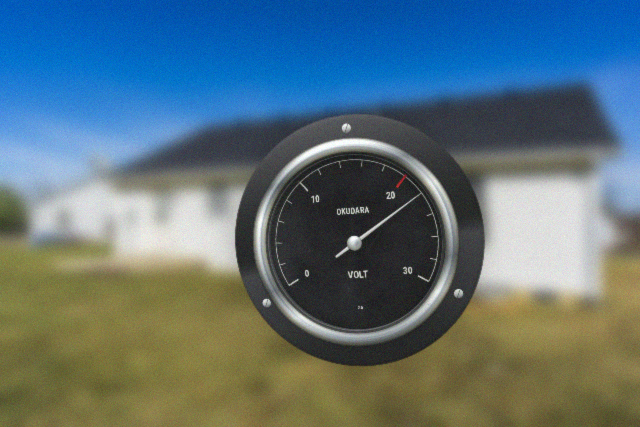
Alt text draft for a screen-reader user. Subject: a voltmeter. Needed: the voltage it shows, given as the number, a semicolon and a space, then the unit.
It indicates 22; V
